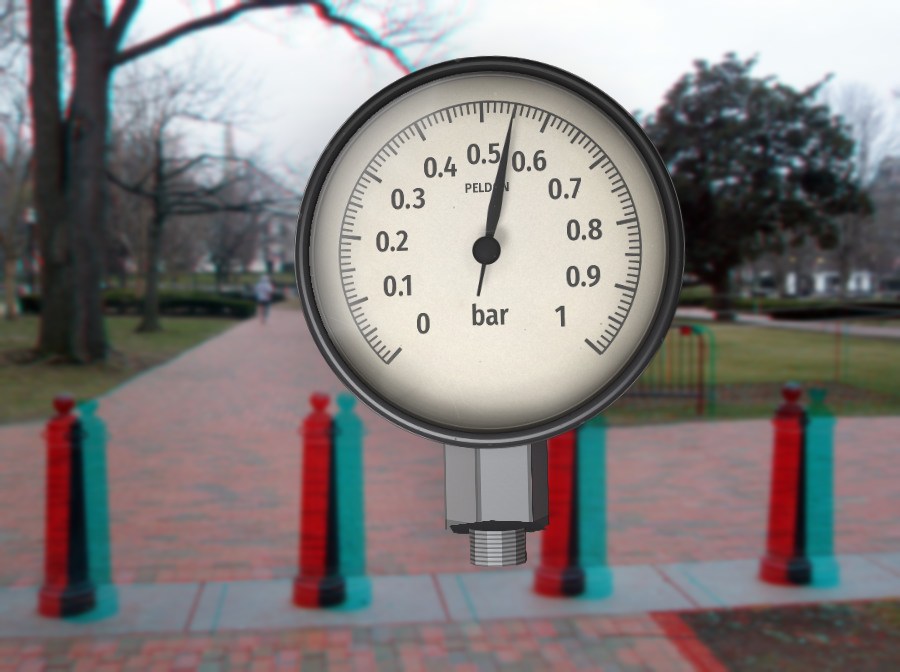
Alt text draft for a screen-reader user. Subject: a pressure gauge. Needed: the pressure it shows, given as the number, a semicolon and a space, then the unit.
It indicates 0.55; bar
